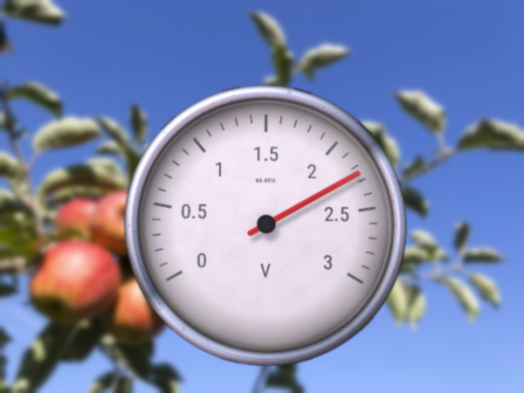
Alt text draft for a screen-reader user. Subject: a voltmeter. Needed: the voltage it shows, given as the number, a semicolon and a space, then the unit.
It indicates 2.25; V
